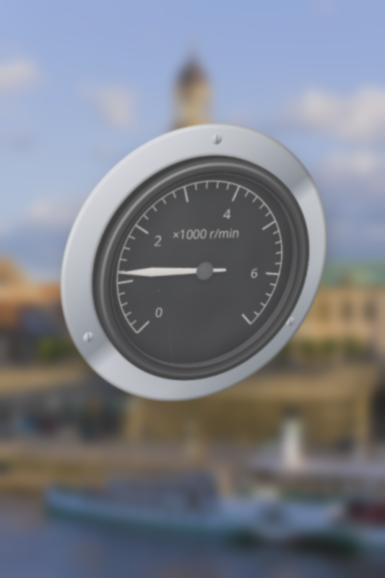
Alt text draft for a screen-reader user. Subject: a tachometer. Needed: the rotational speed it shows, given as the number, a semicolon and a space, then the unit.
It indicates 1200; rpm
